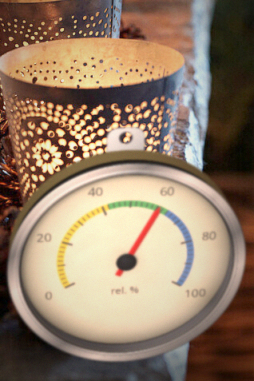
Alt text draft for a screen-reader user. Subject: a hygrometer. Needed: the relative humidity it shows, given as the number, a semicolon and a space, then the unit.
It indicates 60; %
